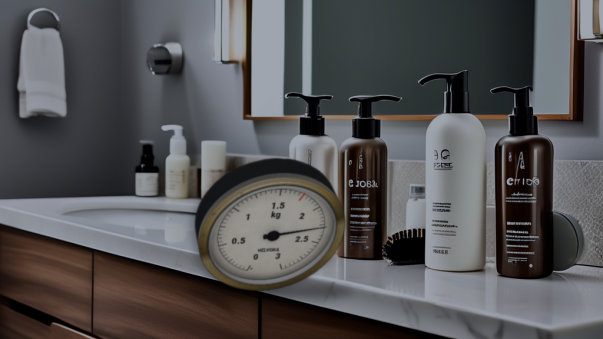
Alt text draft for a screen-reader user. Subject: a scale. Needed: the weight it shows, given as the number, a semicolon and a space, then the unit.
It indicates 2.25; kg
